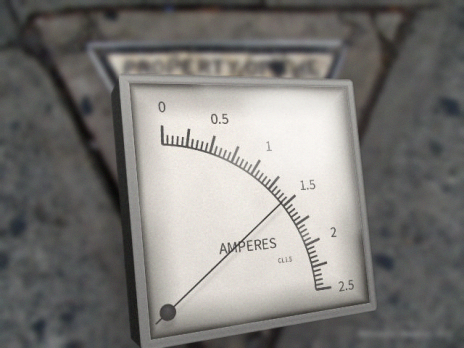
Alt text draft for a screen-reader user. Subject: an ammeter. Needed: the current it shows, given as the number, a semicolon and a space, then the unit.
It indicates 1.45; A
